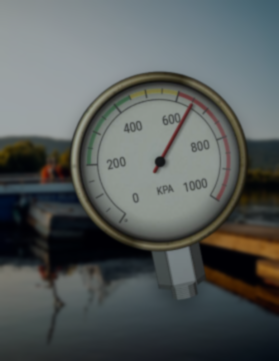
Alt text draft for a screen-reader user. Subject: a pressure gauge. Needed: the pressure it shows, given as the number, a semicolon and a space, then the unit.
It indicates 650; kPa
